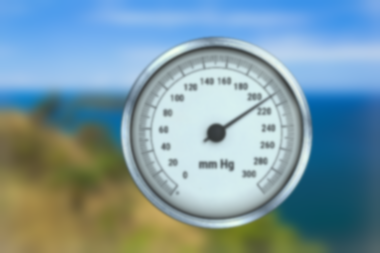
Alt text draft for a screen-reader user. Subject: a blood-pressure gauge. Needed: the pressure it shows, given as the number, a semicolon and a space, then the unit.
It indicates 210; mmHg
